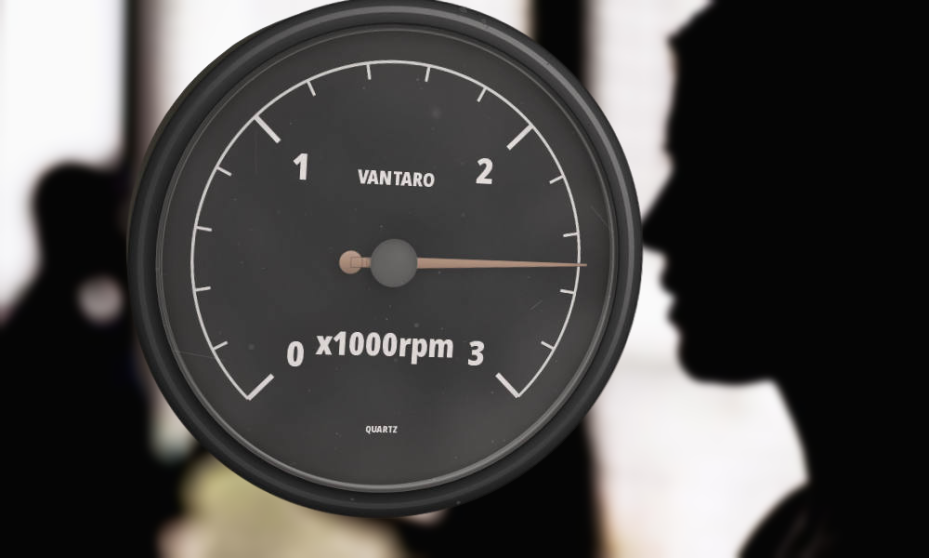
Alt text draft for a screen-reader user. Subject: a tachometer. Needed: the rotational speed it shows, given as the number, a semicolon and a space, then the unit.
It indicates 2500; rpm
